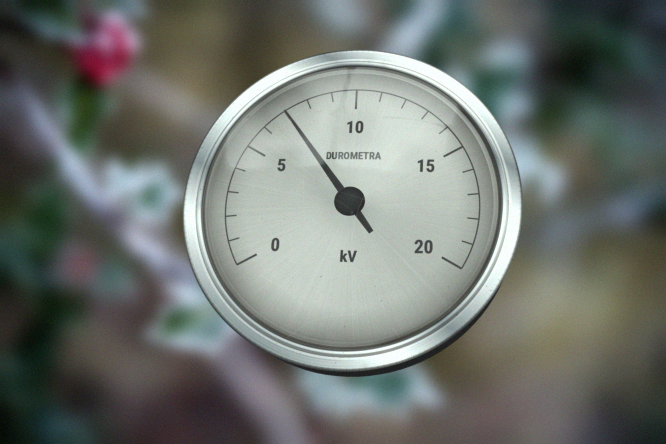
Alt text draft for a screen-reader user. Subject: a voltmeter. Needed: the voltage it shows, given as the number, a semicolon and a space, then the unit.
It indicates 7; kV
